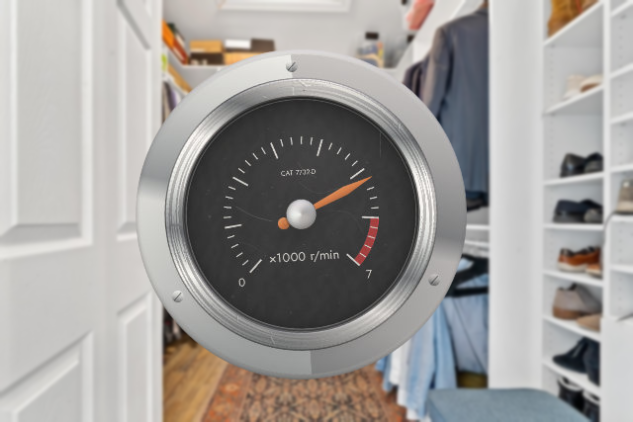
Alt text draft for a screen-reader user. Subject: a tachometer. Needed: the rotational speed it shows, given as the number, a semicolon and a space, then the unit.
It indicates 5200; rpm
